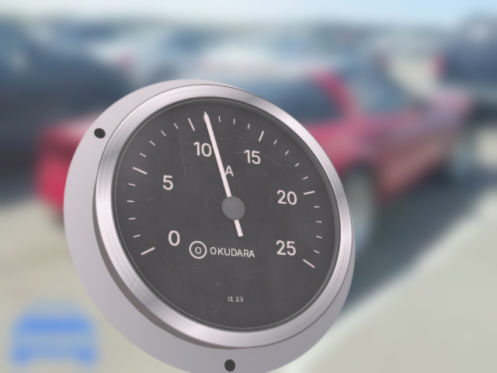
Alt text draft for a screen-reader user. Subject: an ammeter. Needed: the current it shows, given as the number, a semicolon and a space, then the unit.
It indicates 11; A
